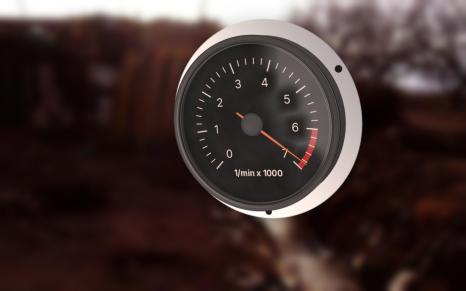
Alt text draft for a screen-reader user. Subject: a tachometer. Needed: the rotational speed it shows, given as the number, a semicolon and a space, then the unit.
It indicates 6800; rpm
